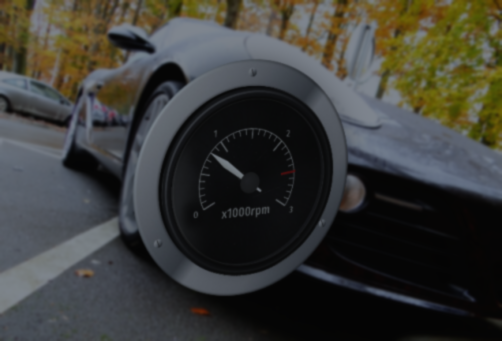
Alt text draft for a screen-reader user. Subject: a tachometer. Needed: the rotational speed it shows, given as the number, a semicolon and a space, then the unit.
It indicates 800; rpm
